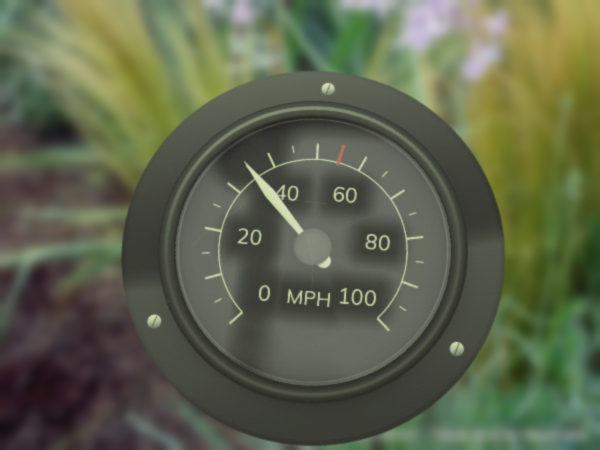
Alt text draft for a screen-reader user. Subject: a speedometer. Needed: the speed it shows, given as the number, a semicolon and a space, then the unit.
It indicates 35; mph
